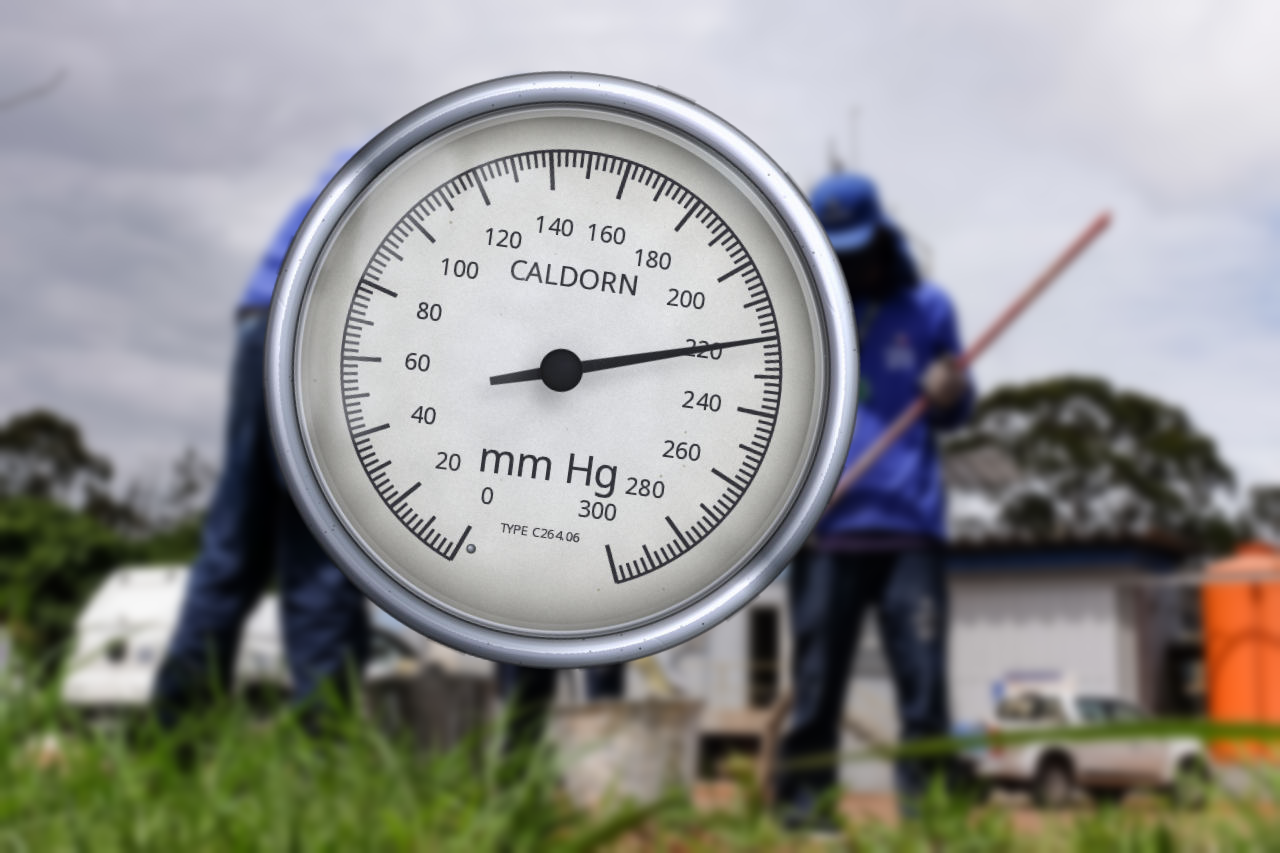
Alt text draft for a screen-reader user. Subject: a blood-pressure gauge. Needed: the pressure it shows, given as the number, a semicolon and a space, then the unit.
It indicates 220; mmHg
